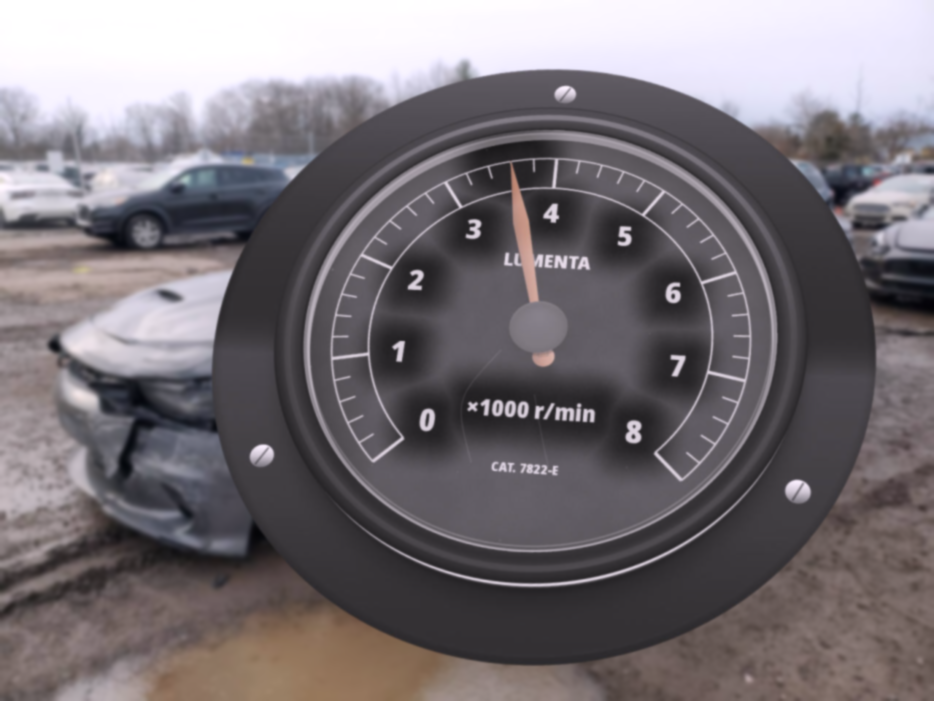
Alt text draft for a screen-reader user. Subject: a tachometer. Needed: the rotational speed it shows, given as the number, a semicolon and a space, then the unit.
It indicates 3600; rpm
